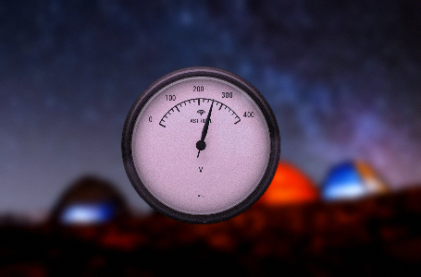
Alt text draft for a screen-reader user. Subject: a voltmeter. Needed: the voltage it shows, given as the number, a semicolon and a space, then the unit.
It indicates 260; V
